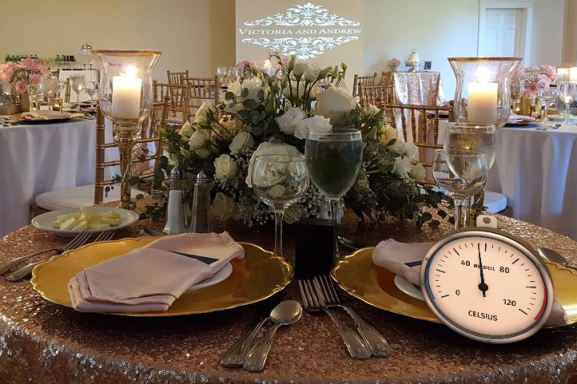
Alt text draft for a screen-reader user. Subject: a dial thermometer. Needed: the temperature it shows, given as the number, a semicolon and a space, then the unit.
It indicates 56; °C
